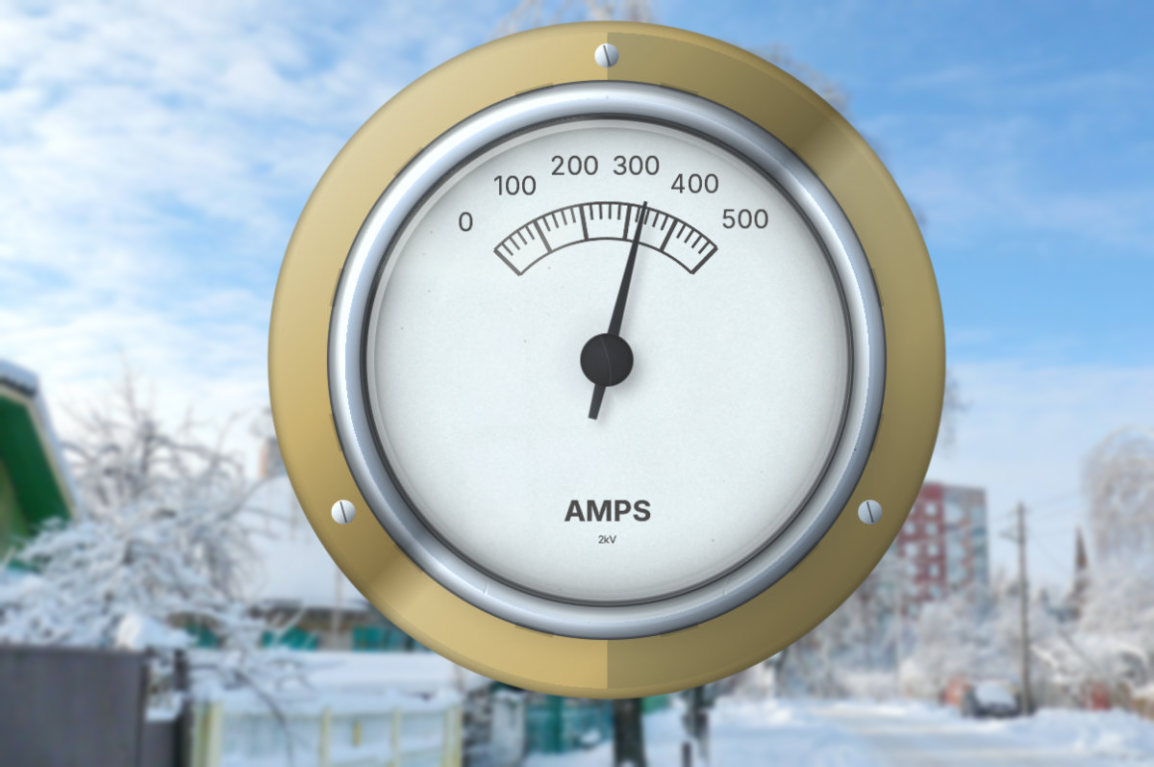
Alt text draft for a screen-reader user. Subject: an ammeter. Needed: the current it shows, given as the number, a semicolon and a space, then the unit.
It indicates 330; A
